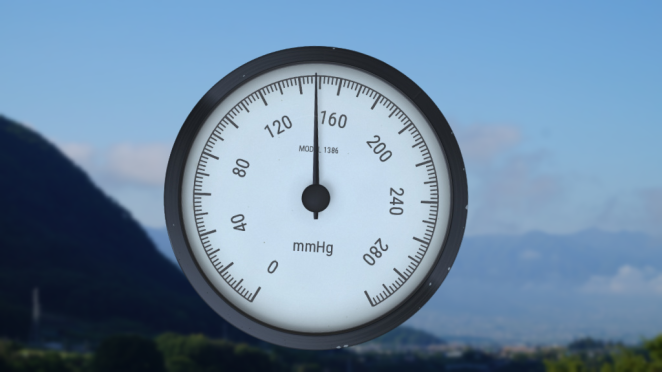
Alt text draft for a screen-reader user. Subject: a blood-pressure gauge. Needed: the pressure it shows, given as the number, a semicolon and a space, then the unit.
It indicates 148; mmHg
